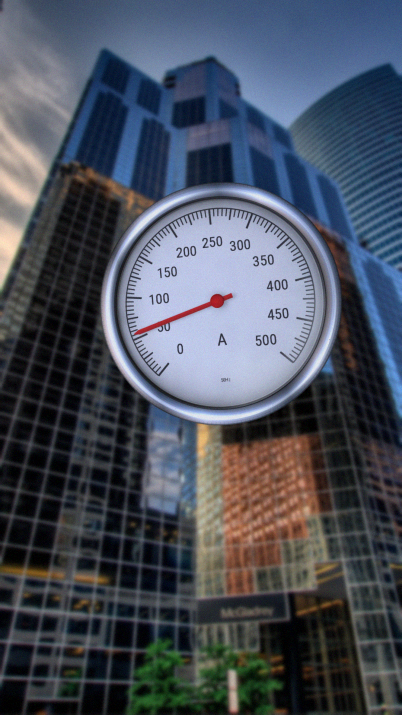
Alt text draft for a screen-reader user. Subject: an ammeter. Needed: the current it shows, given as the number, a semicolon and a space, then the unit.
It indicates 55; A
